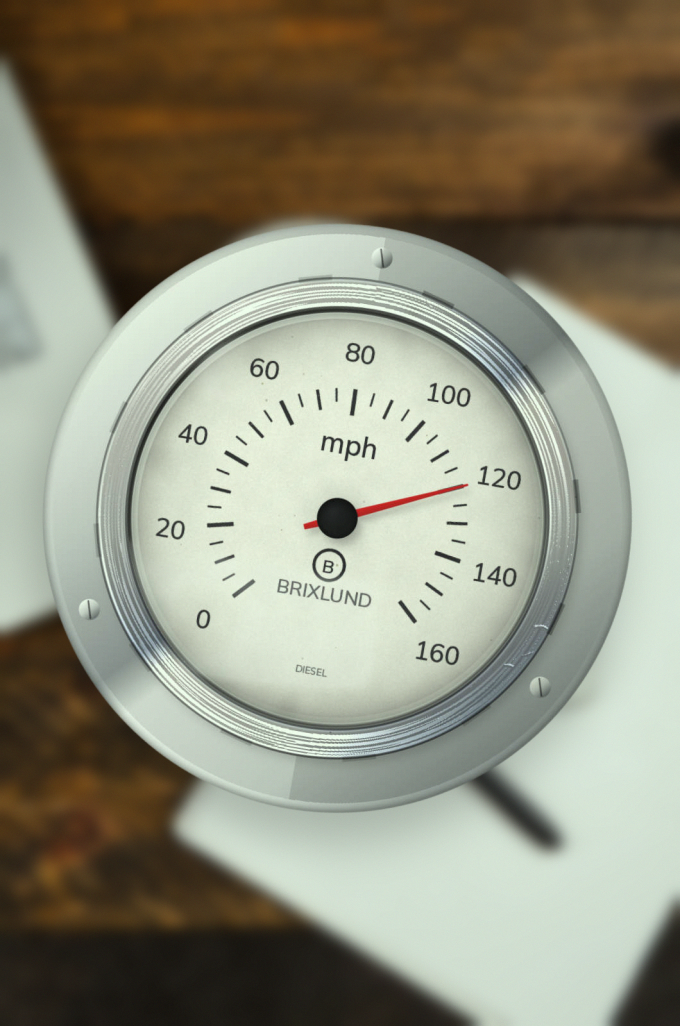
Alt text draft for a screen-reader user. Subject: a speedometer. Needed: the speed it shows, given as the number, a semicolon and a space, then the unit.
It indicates 120; mph
